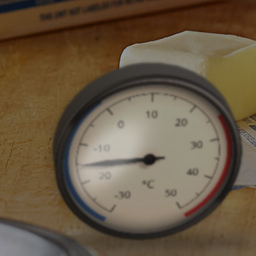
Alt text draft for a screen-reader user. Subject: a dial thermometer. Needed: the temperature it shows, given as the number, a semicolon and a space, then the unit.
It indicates -15; °C
